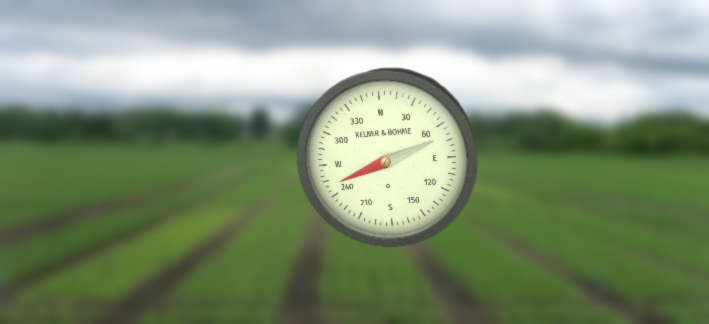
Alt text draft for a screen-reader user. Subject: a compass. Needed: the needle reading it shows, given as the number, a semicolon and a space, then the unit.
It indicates 250; °
